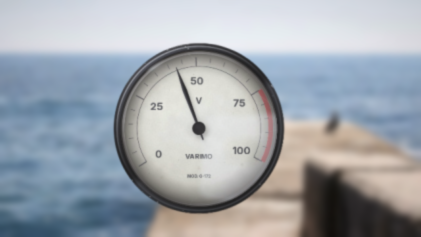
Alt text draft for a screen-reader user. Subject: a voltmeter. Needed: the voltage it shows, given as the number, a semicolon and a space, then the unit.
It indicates 42.5; V
